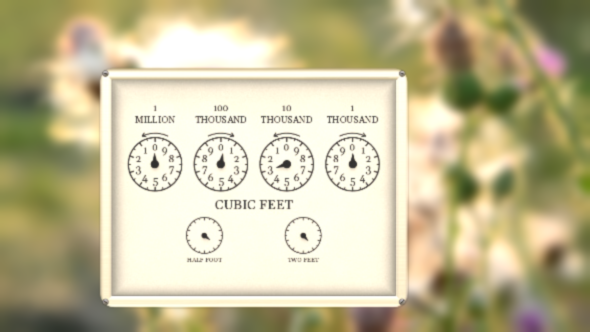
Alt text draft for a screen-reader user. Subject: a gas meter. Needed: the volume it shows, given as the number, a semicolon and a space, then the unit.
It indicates 3000; ft³
